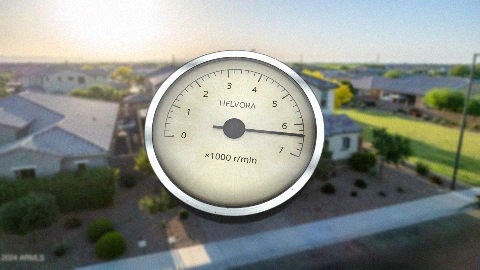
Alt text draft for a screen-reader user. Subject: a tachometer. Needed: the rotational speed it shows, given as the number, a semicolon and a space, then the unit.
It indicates 6400; rpm
